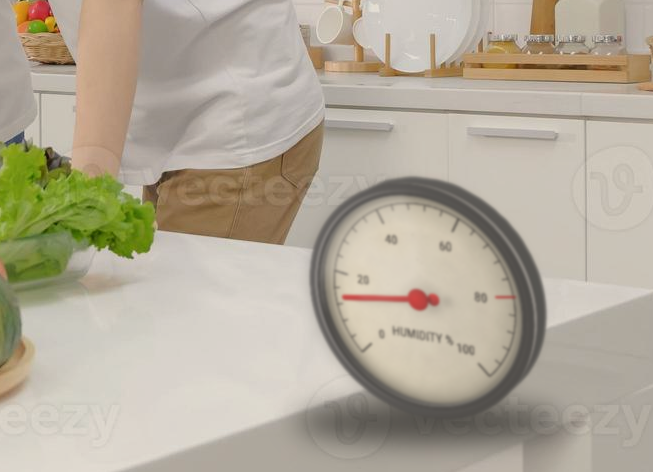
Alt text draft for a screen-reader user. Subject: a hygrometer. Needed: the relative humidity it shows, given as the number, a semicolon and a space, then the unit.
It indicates 14; %
